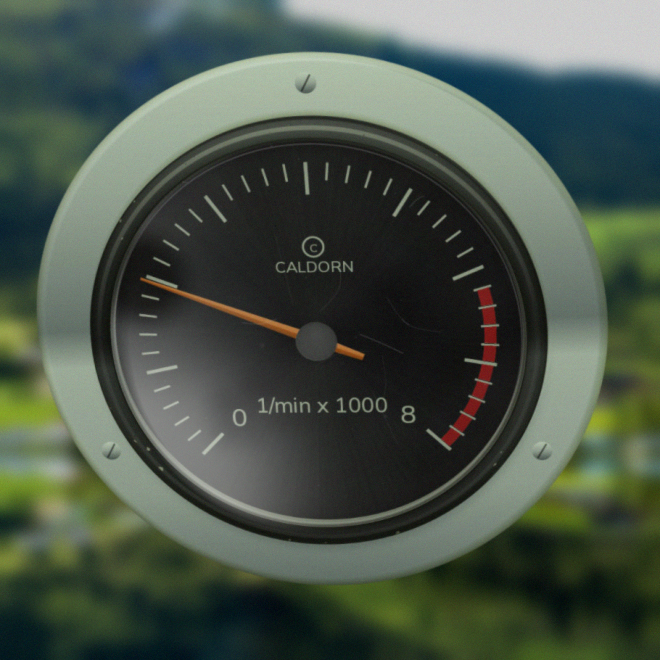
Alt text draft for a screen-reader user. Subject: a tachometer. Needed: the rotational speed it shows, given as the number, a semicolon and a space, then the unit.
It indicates 2000; rpm
